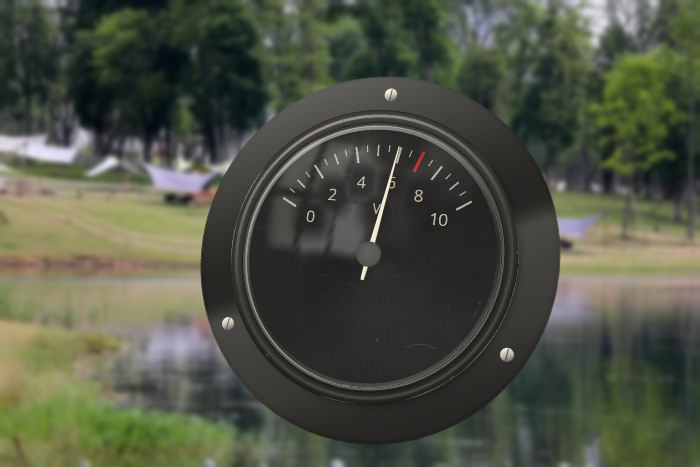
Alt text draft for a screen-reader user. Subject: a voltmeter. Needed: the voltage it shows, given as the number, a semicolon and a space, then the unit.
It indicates 6; V
